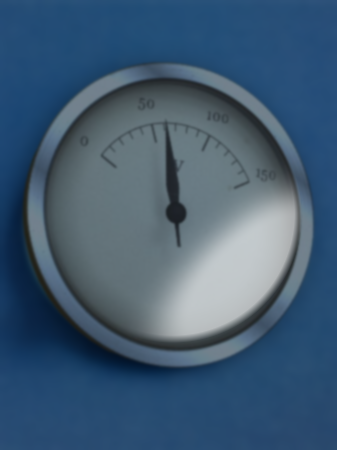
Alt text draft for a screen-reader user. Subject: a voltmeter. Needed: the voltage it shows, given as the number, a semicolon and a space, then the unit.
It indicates 60; V
